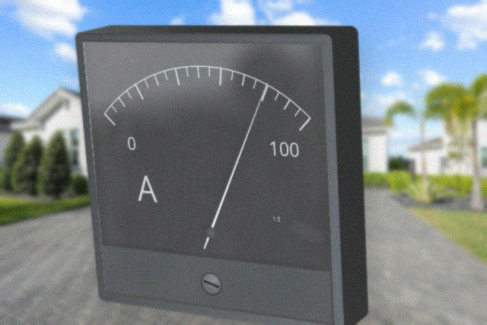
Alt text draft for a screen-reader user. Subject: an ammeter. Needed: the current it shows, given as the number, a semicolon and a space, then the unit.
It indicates 80; A
